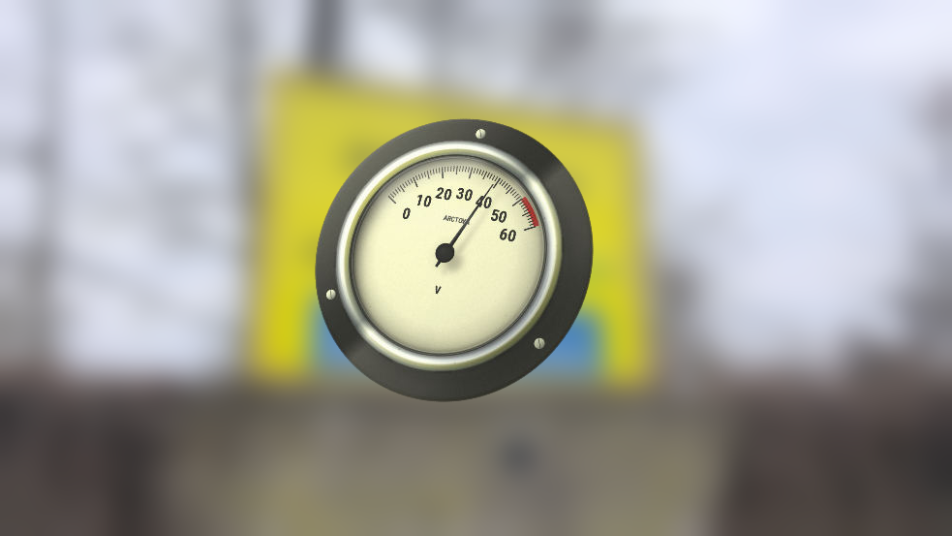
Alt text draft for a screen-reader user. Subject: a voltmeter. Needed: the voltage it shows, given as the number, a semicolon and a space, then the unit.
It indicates 40; V
